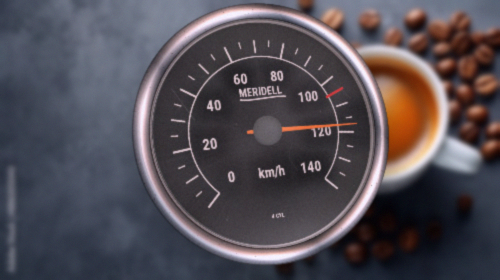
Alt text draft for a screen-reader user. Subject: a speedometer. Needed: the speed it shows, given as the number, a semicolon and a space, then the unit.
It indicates 117.5; km/h
